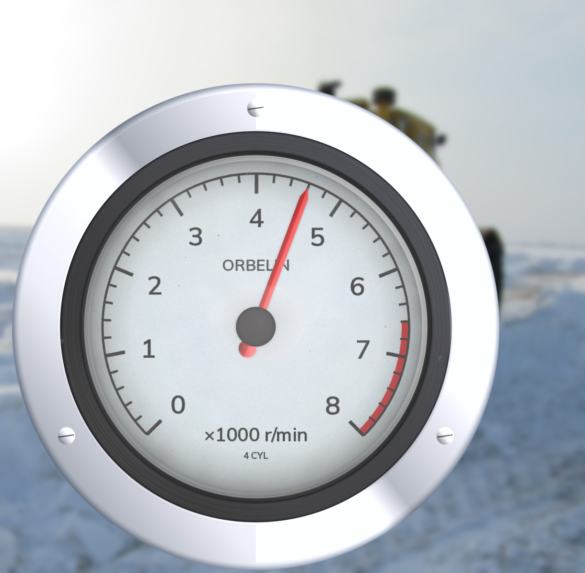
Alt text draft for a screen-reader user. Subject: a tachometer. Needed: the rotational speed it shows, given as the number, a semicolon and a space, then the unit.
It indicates 4600; rpm
